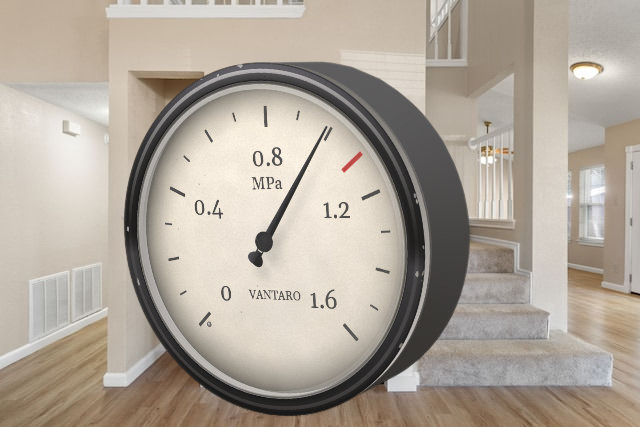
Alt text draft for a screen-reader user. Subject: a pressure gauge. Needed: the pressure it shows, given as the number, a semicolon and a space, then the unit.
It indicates 1; MPa
